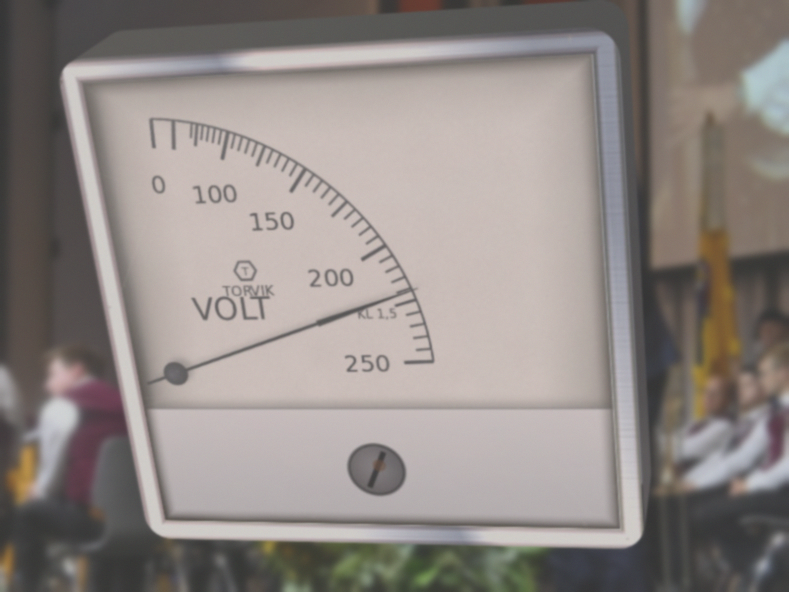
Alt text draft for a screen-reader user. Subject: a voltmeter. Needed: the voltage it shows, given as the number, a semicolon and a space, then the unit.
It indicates 220; V
